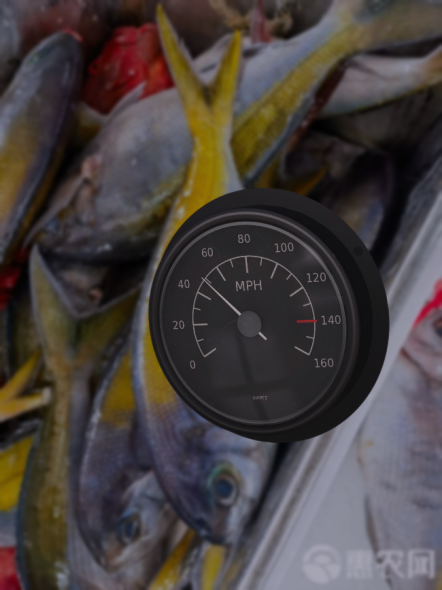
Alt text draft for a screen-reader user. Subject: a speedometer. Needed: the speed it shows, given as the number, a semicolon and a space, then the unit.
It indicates 50; mph
